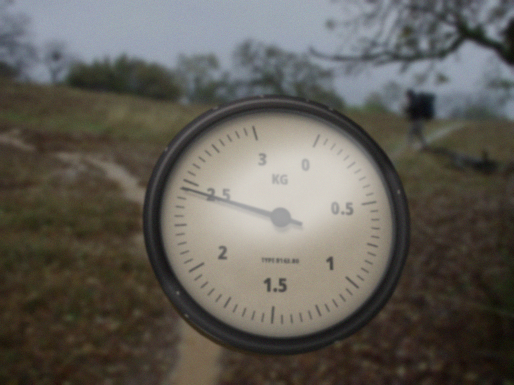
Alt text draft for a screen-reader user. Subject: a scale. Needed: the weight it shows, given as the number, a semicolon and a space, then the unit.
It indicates 2.45; kg
